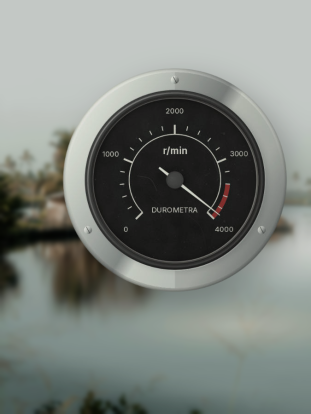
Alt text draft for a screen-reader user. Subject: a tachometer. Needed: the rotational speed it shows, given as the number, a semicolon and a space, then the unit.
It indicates 3900; rpm
